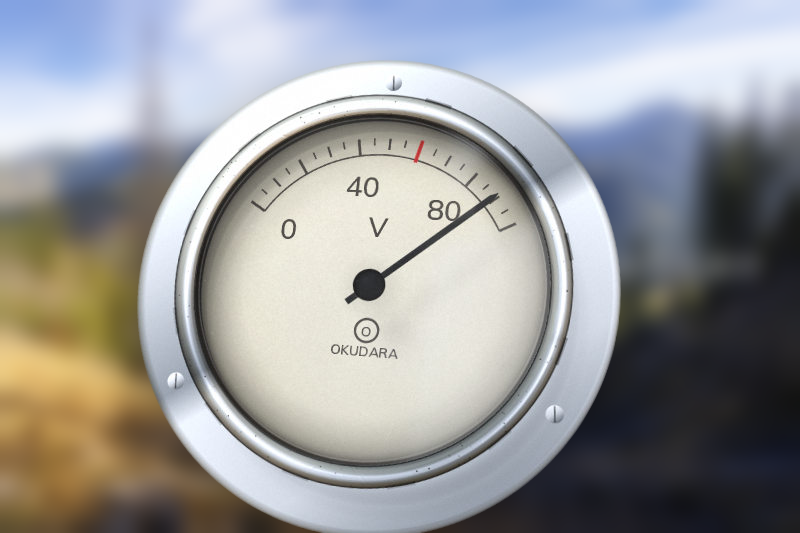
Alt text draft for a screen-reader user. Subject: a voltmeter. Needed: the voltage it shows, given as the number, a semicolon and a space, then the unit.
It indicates 90; V
